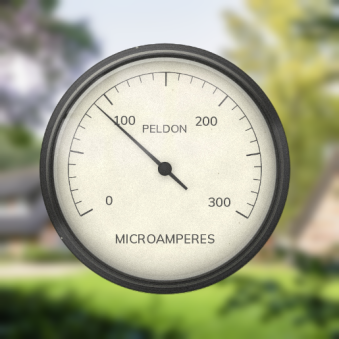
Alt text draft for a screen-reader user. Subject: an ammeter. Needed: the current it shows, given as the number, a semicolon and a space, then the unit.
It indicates 90; µA
